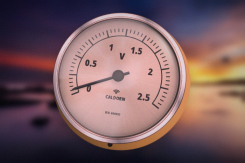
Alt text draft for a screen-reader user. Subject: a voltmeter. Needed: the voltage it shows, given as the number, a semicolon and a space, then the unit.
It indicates 0.05; V
